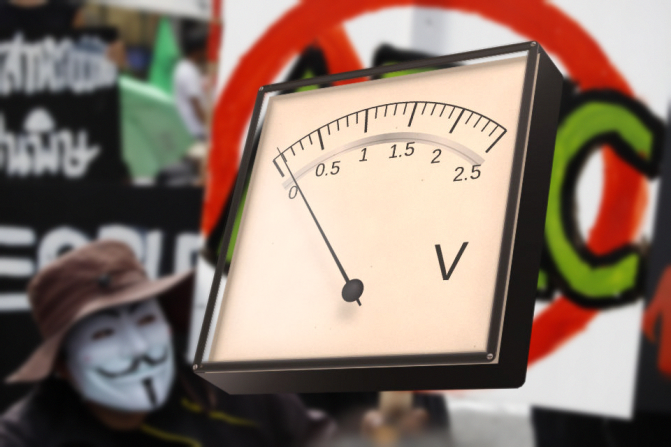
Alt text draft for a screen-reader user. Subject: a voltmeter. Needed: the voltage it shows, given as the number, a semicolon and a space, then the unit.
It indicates 0.1; V
